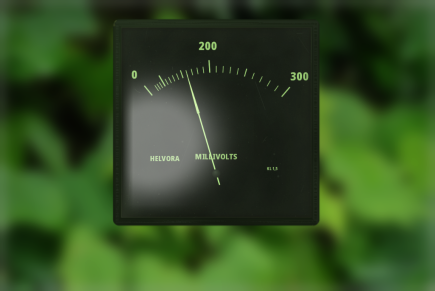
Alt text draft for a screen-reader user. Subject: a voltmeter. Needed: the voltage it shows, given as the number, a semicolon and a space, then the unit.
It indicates 160; mV
